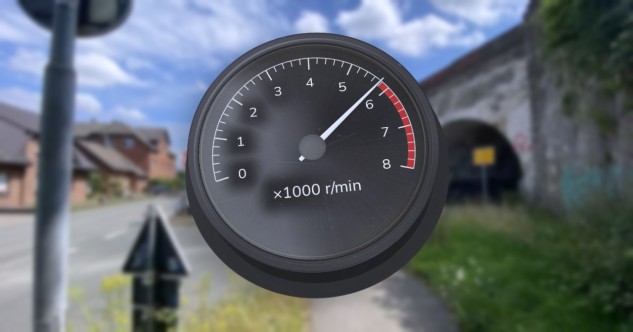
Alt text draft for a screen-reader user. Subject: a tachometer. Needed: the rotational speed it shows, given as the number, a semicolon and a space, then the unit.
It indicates 5800; rpm
